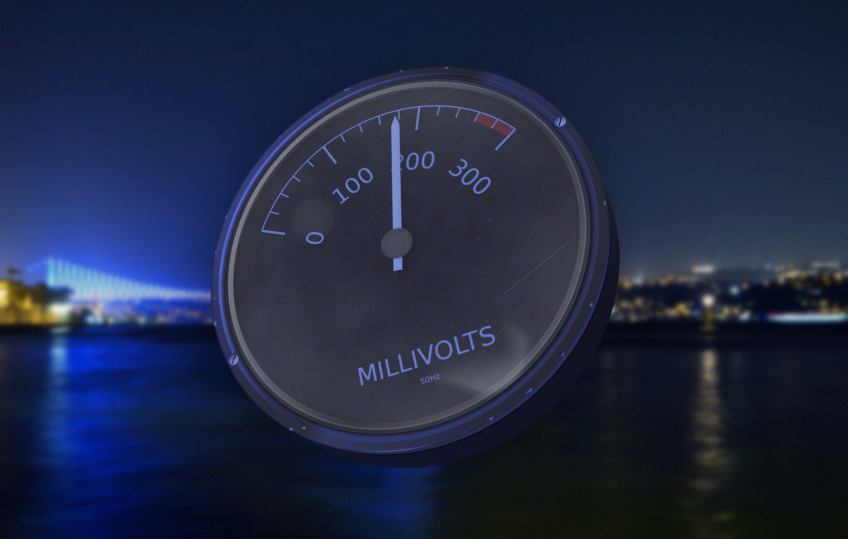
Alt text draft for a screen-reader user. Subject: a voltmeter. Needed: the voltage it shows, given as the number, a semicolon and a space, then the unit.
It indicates 180; mV
